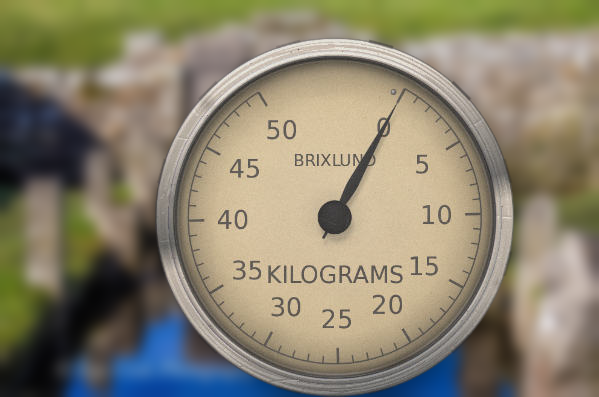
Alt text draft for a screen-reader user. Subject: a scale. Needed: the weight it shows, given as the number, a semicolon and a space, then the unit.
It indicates 0; kg
